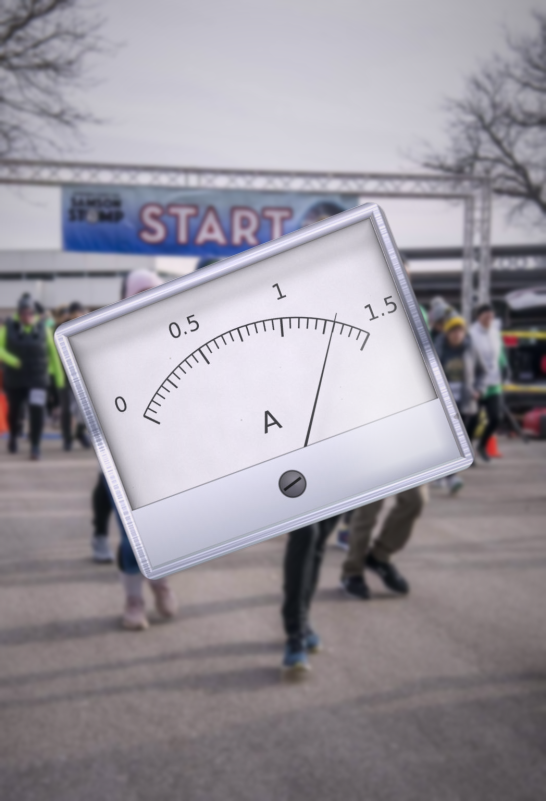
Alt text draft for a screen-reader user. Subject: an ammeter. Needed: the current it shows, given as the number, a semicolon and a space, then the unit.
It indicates 1.3; A
